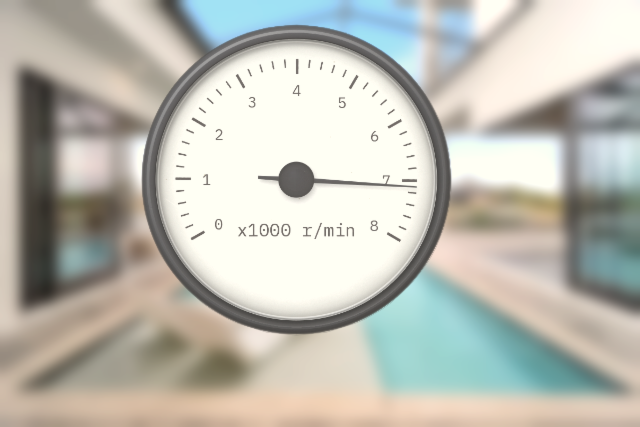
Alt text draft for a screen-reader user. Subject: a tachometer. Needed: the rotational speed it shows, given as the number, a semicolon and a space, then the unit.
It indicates 7100; rpm
